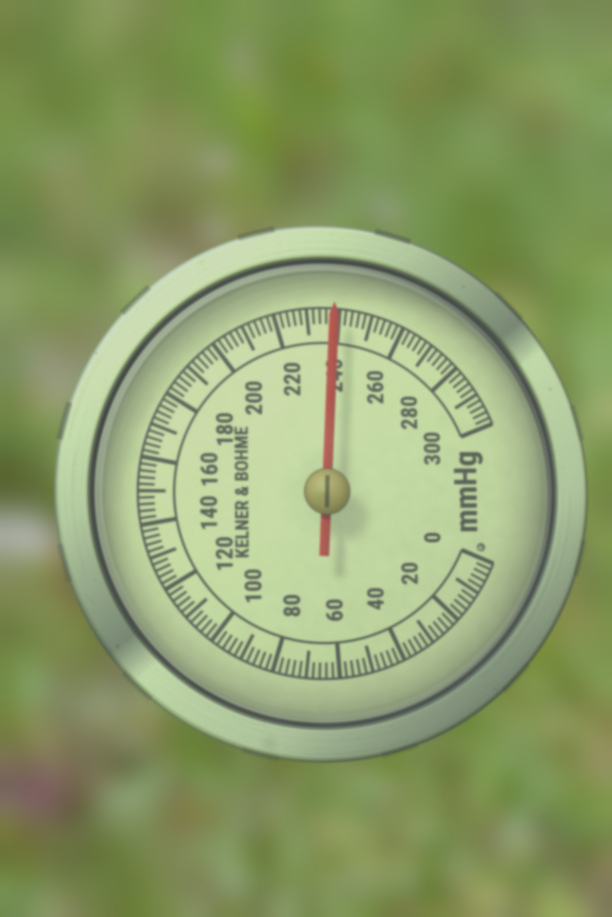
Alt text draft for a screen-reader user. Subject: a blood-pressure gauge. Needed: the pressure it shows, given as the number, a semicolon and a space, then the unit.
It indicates 238; mmHg
